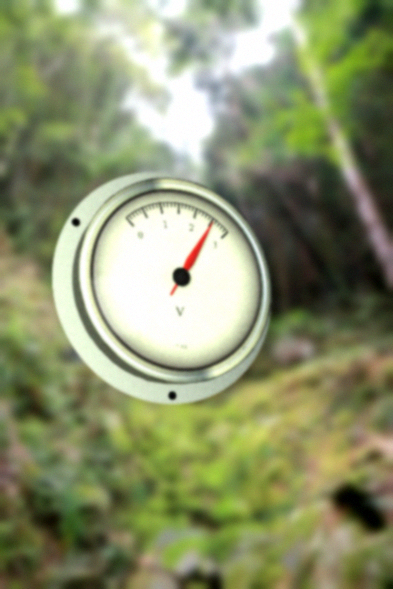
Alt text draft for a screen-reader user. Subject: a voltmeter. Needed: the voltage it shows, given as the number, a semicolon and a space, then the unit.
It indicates 2.5; V
